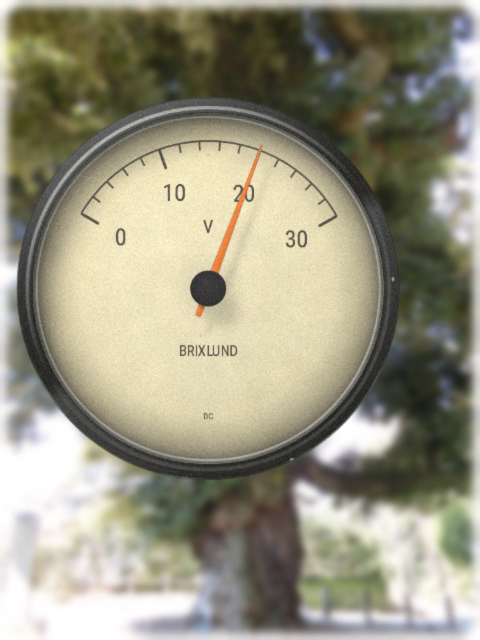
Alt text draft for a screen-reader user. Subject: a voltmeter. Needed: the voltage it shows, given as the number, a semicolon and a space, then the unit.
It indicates 20; V
